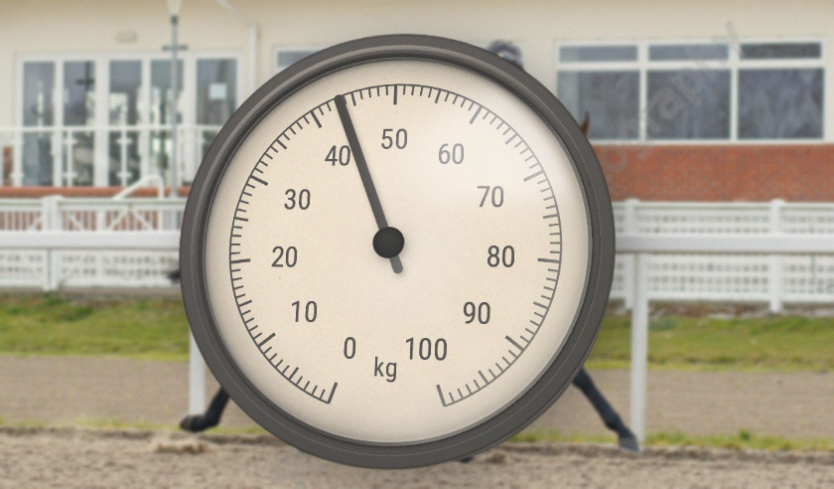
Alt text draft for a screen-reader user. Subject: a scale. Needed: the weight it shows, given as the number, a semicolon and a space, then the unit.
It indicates 43.5; kg
